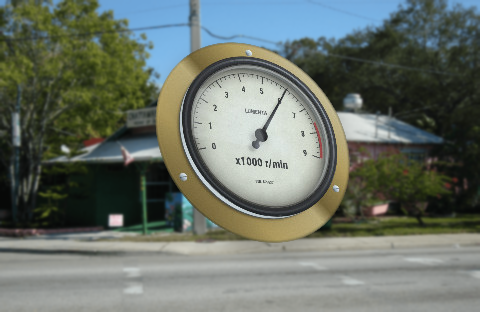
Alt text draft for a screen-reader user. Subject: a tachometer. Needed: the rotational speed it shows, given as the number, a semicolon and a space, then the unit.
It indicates 6000; rpm
